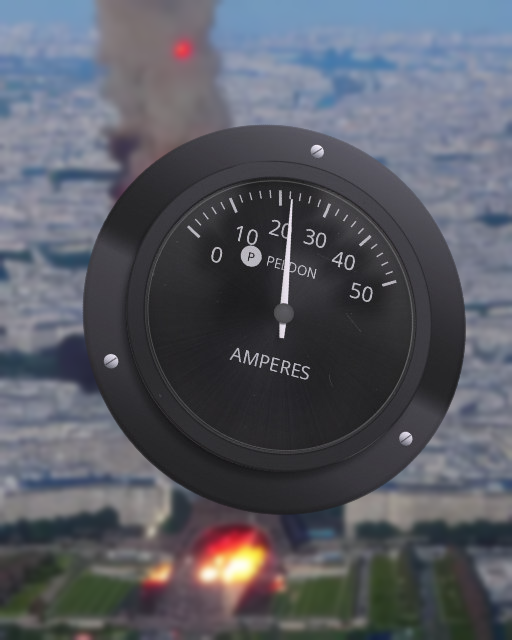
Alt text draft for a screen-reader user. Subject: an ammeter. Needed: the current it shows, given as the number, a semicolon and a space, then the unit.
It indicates 22; A
